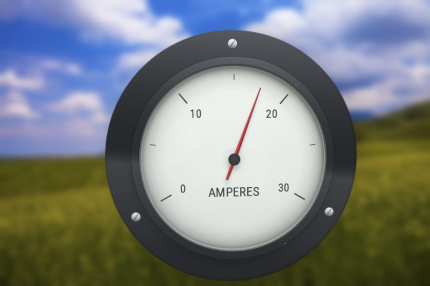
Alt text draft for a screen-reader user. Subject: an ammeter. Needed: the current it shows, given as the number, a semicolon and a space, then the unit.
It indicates 17.5; A
